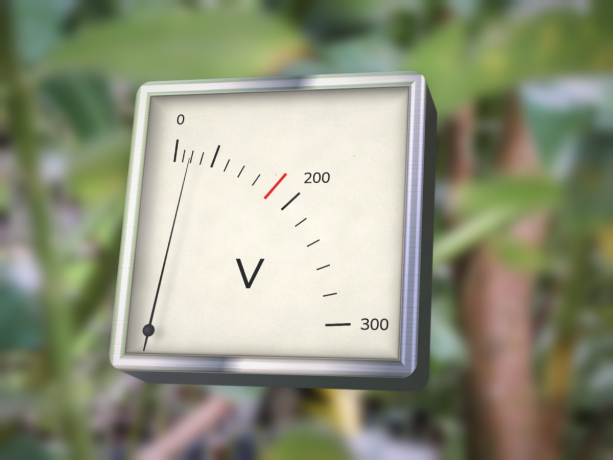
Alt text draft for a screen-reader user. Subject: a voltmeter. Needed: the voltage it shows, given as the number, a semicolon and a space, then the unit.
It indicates 60; V
